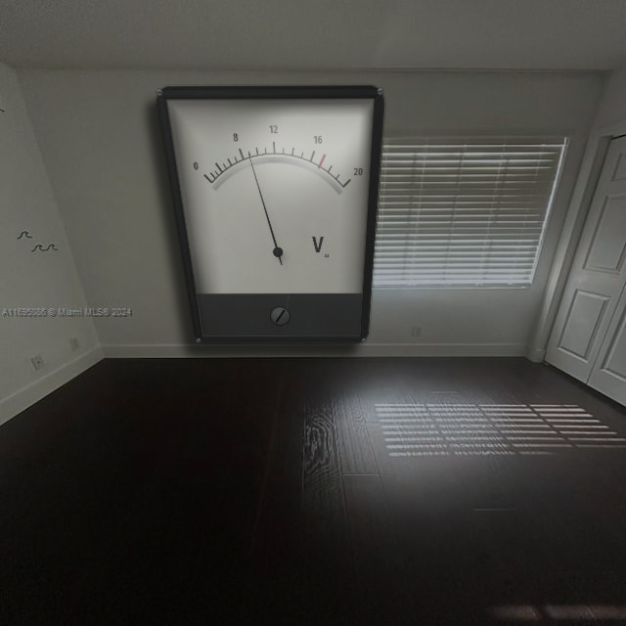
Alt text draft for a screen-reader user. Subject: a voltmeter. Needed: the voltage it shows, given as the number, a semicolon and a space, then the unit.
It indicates 9; V
